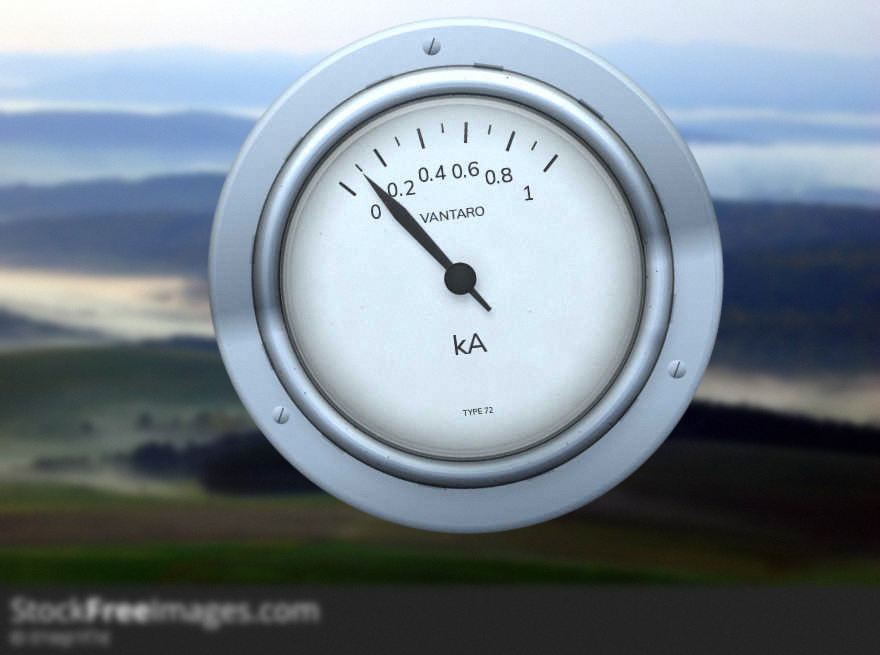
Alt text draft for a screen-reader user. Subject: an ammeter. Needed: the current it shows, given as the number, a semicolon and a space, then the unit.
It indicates 0.1; kA
